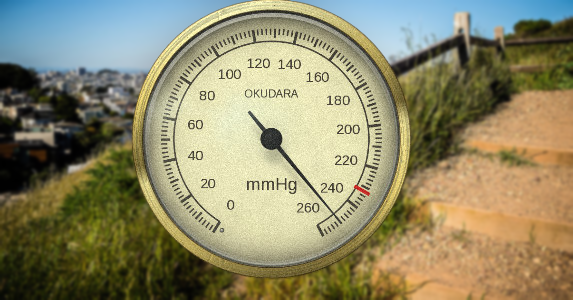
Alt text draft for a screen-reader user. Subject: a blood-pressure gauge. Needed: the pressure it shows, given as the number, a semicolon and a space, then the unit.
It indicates 250; mmHg
